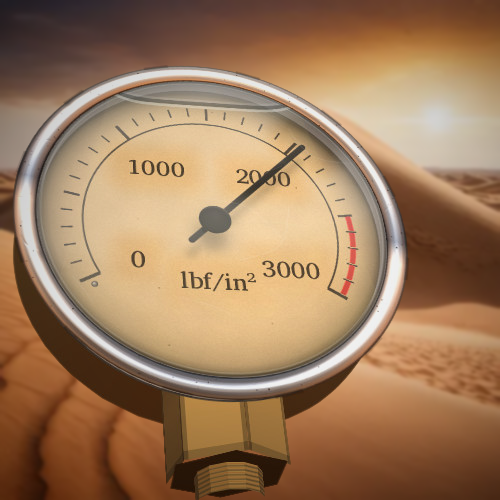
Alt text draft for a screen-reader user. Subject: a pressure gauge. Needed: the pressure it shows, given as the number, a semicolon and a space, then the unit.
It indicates 2050; psi
